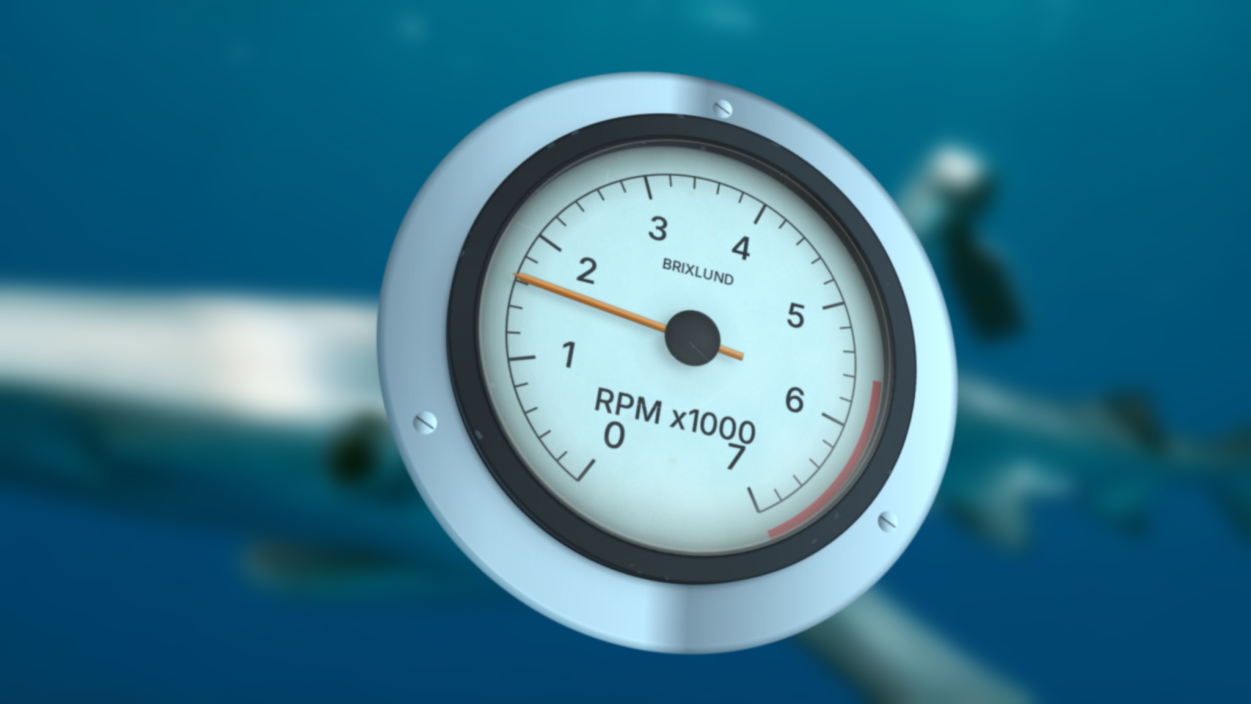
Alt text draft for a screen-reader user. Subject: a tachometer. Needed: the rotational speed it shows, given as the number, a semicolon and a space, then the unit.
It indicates 1600; rpm
